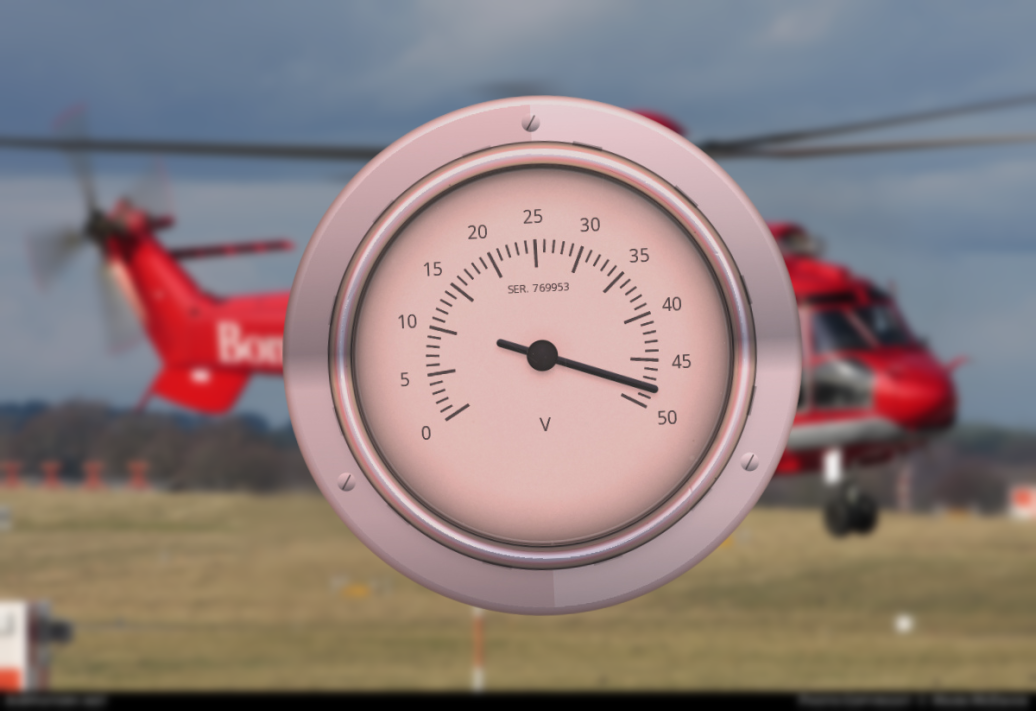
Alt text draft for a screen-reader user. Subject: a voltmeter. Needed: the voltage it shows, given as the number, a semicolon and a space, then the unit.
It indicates 48; V
